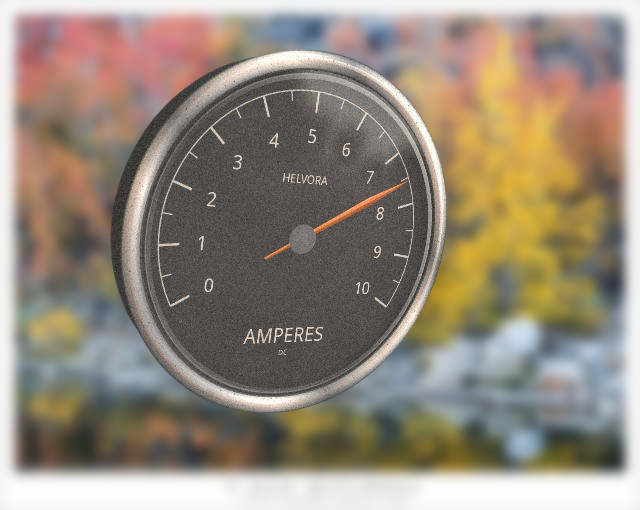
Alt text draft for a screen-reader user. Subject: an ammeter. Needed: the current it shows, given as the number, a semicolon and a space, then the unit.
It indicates 7.5; A
